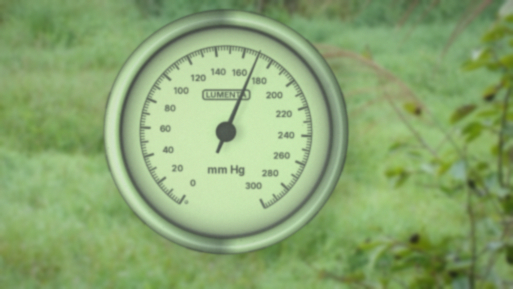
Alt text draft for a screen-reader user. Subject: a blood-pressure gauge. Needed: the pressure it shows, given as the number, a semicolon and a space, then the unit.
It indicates 170; mmHg
